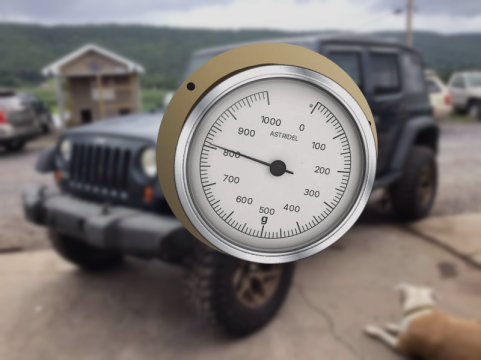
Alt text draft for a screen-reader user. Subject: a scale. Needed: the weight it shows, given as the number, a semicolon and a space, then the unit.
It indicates 810; g
